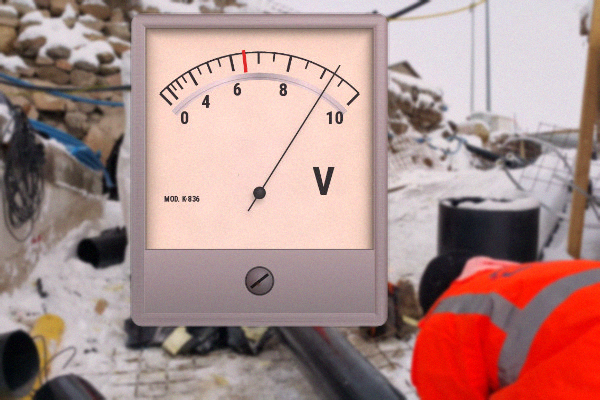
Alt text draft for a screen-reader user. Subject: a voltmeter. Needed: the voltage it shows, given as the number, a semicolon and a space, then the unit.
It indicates 9.25; V
